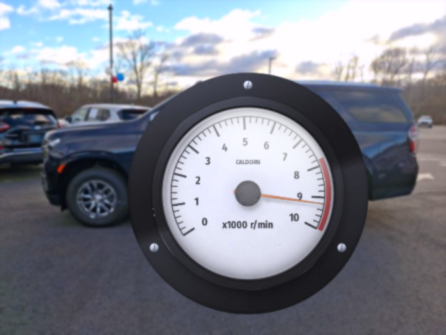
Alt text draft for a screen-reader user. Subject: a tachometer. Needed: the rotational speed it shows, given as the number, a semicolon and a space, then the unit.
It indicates 9200; rpm
